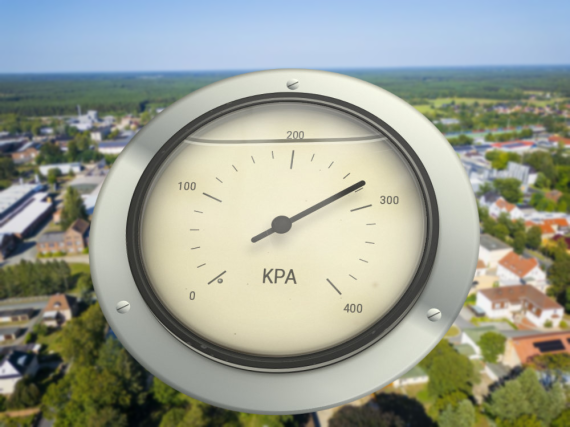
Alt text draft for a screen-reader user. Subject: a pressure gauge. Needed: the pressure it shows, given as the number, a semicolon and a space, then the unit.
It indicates 280; kPa
